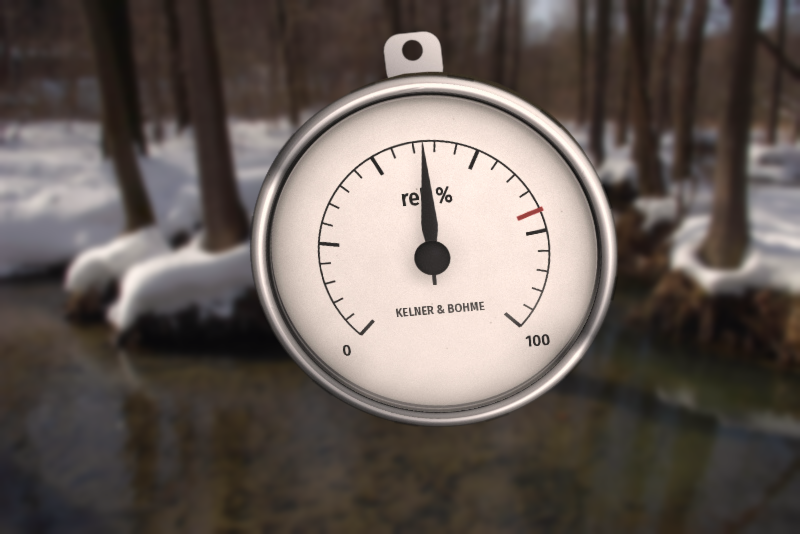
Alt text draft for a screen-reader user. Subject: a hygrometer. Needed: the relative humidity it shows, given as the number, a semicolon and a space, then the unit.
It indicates 50; %
